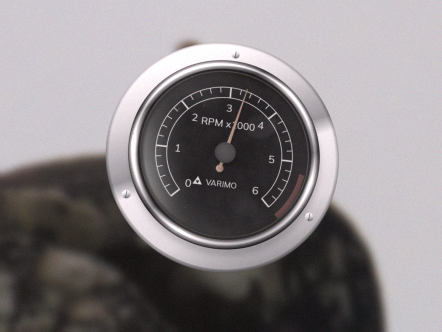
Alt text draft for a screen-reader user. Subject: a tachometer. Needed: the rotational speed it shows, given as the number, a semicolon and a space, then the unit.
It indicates 3300; rpm
